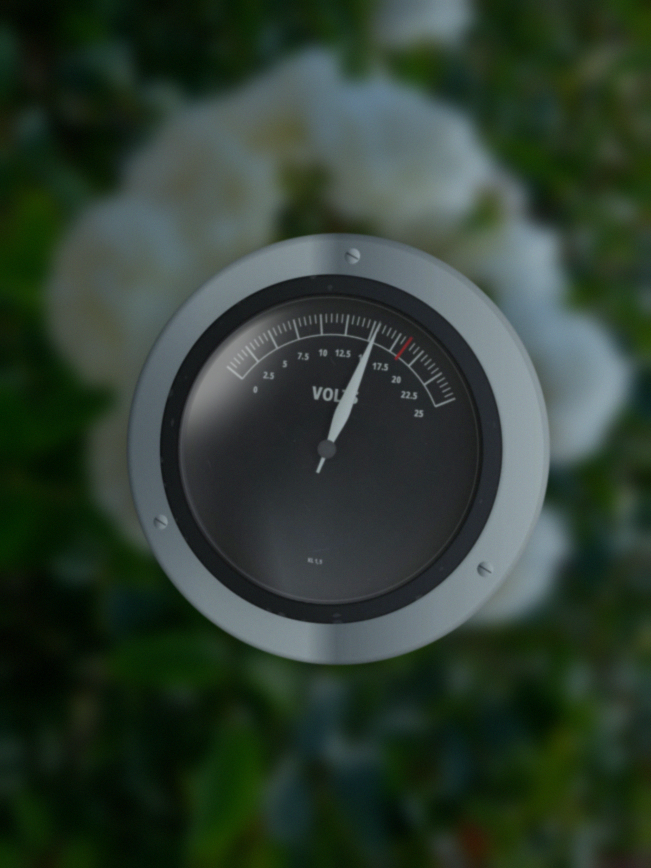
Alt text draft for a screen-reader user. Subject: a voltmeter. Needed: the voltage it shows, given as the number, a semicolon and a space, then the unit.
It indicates 15.5; V
